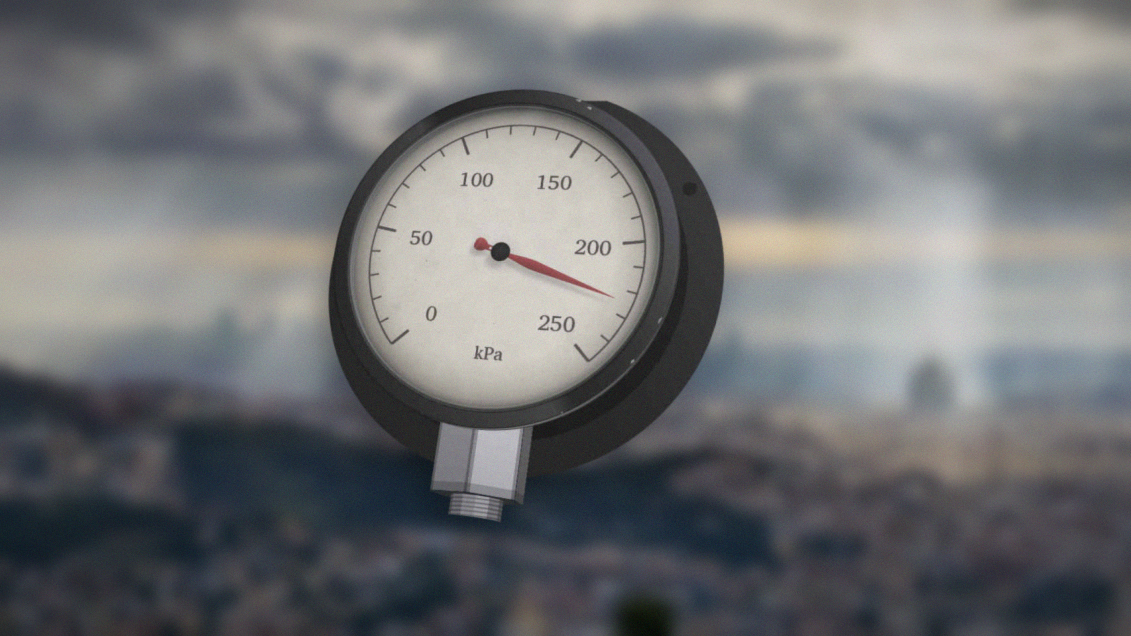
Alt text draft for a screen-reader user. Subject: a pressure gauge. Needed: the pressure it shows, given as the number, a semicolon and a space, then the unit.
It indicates 225; kPa
